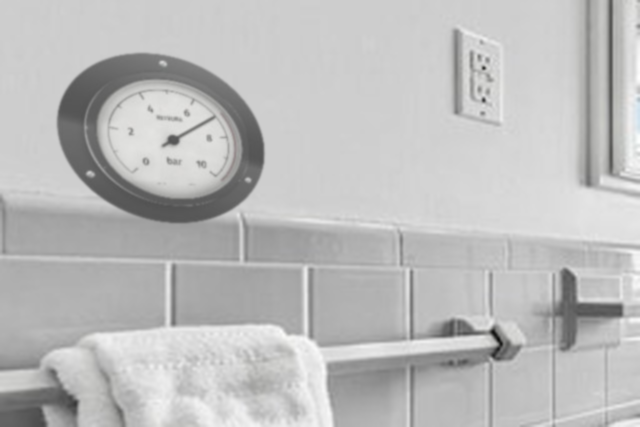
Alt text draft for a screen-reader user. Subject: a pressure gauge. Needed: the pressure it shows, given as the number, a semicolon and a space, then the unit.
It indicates 7; bar
